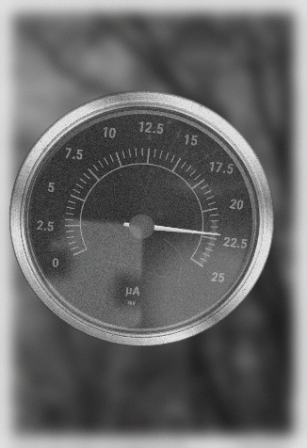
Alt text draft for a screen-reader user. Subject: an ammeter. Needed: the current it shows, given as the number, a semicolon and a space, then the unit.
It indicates 22; µA
